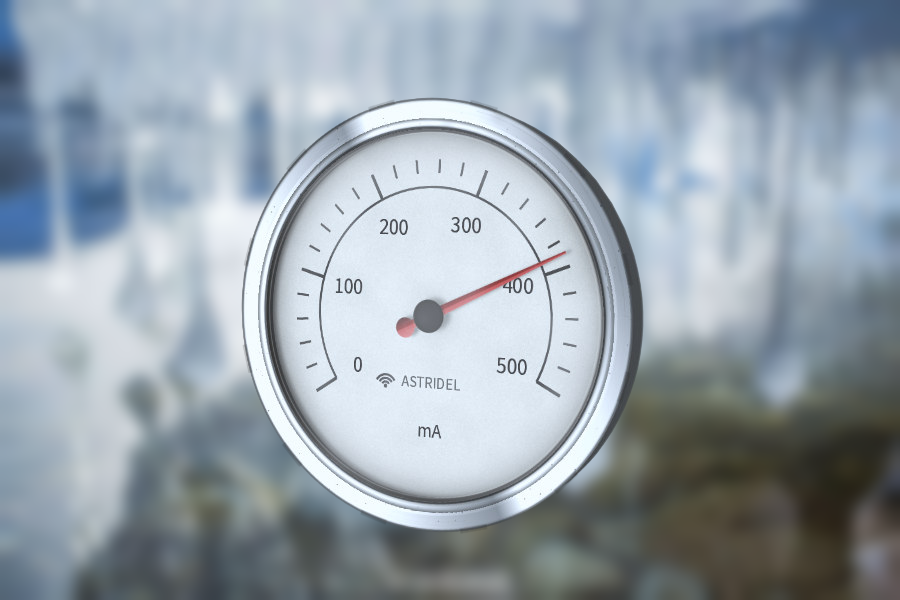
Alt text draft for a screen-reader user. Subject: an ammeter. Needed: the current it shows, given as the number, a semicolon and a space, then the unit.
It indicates 390; mA
